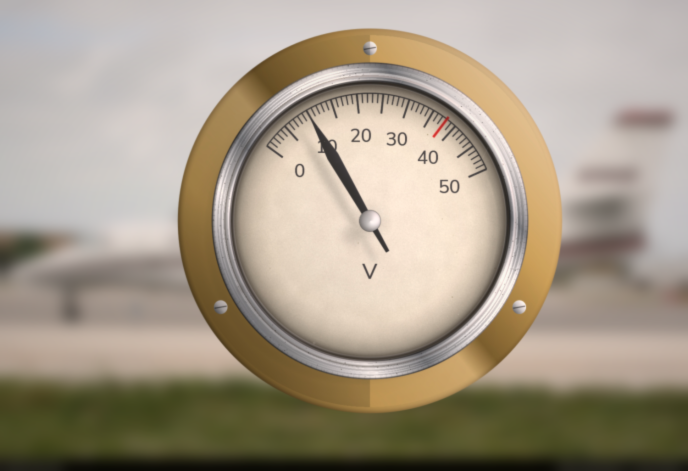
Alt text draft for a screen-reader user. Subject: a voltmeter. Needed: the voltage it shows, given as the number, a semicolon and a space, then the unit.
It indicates 10; V
